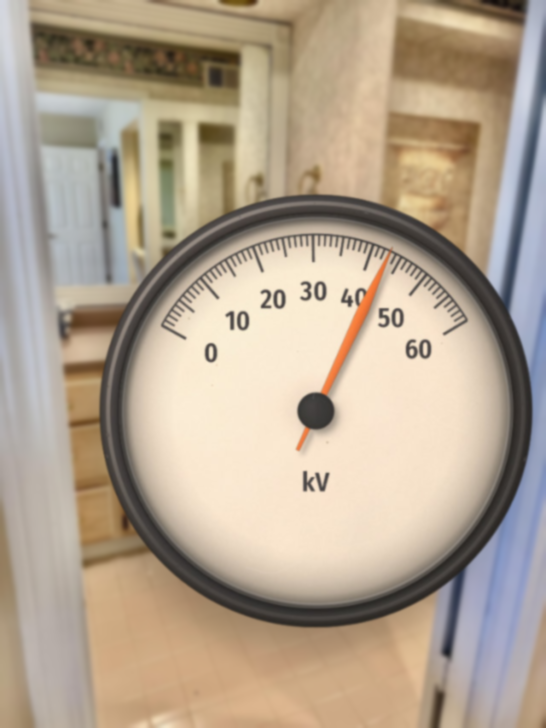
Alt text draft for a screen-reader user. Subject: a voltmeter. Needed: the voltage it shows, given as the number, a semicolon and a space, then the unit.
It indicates 43; kV
